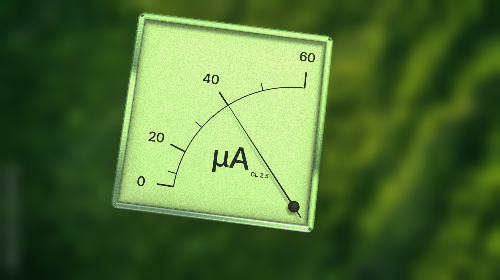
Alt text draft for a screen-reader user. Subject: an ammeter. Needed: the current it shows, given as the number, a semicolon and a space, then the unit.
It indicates 40; µA
